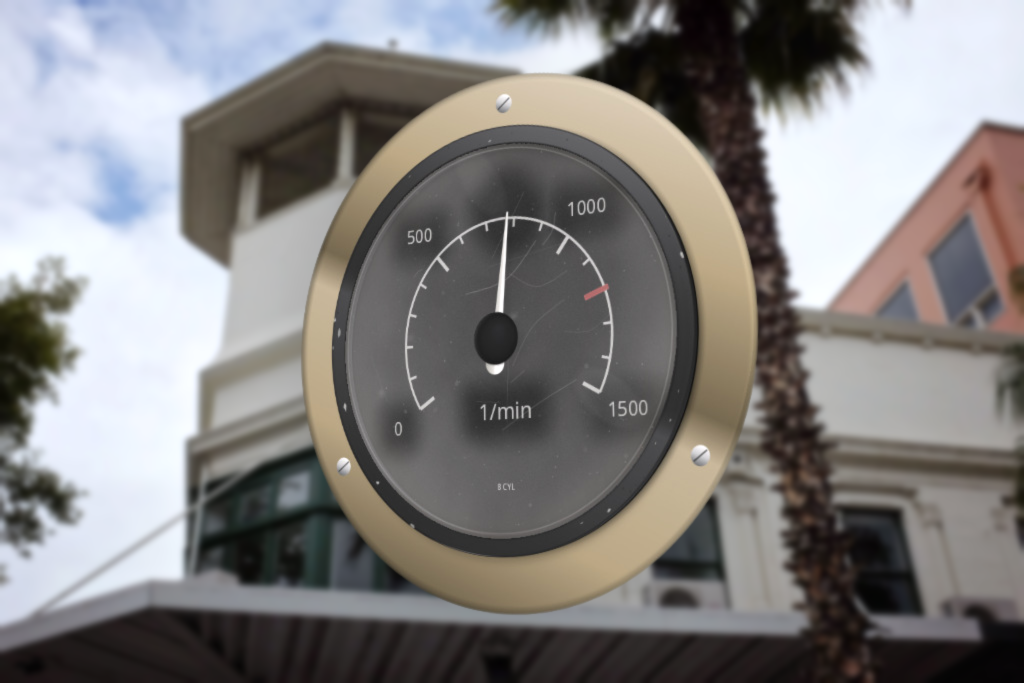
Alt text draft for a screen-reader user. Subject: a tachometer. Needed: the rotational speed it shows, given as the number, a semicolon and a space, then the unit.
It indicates 800; rpm
